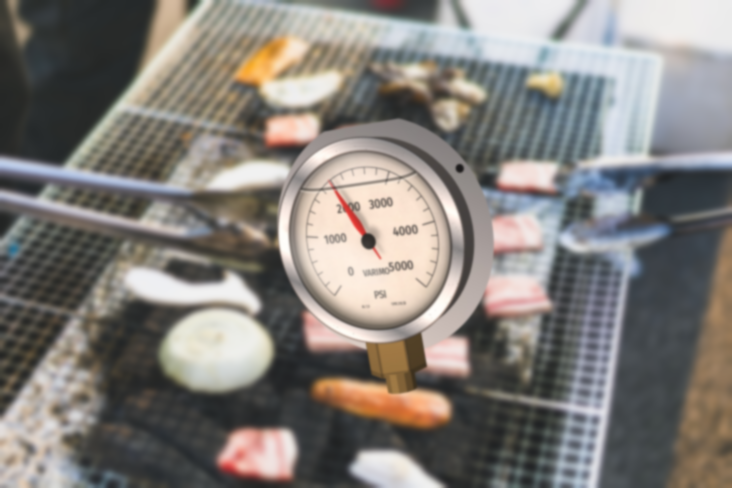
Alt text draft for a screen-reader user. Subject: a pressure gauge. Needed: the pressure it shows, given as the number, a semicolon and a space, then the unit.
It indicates 2000; psi
